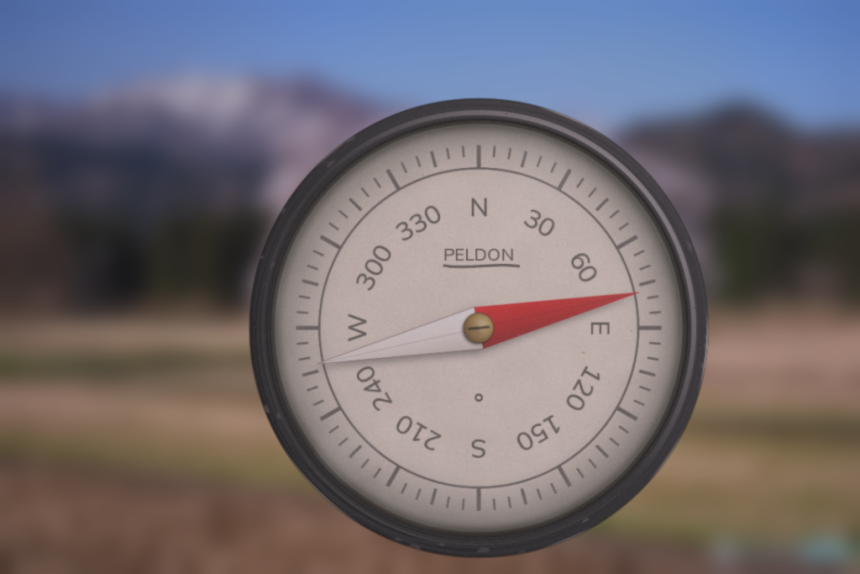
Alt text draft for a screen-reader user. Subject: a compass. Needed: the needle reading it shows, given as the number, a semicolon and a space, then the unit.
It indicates 77.5; °
